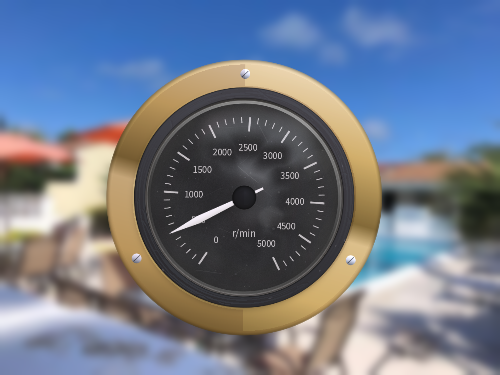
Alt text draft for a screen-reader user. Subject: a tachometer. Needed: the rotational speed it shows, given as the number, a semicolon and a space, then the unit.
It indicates 500; rpm
